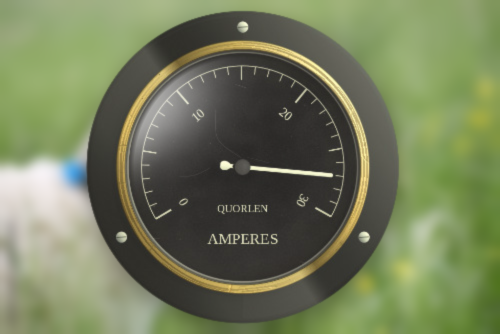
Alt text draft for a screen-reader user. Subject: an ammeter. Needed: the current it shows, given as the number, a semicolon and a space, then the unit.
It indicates 27; A
